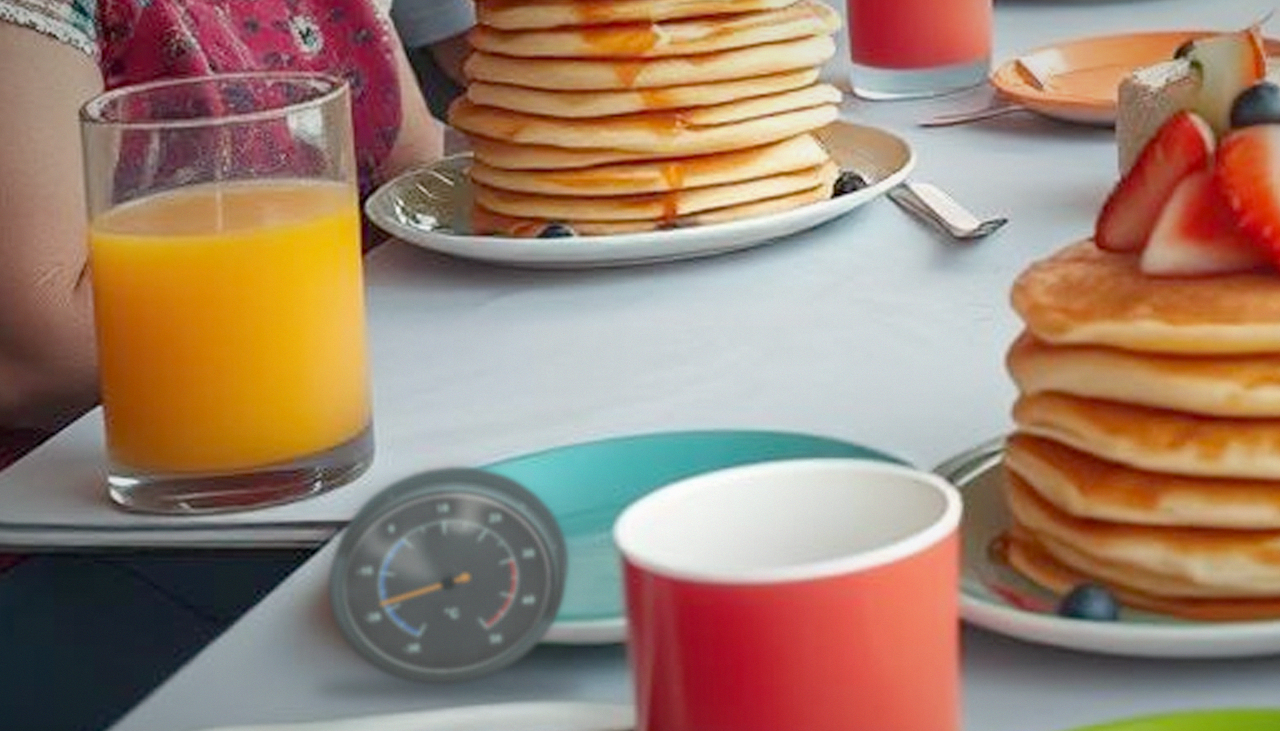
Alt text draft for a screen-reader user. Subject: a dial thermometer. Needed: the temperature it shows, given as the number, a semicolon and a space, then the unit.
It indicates -17.5; °C
